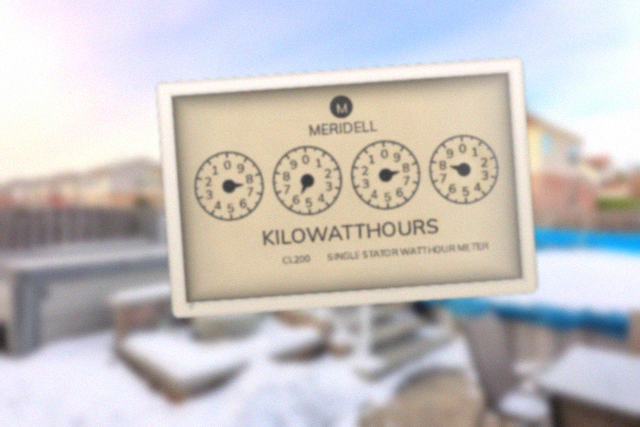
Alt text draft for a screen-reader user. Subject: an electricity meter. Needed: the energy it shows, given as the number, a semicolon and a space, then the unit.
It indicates 7578; kWh
